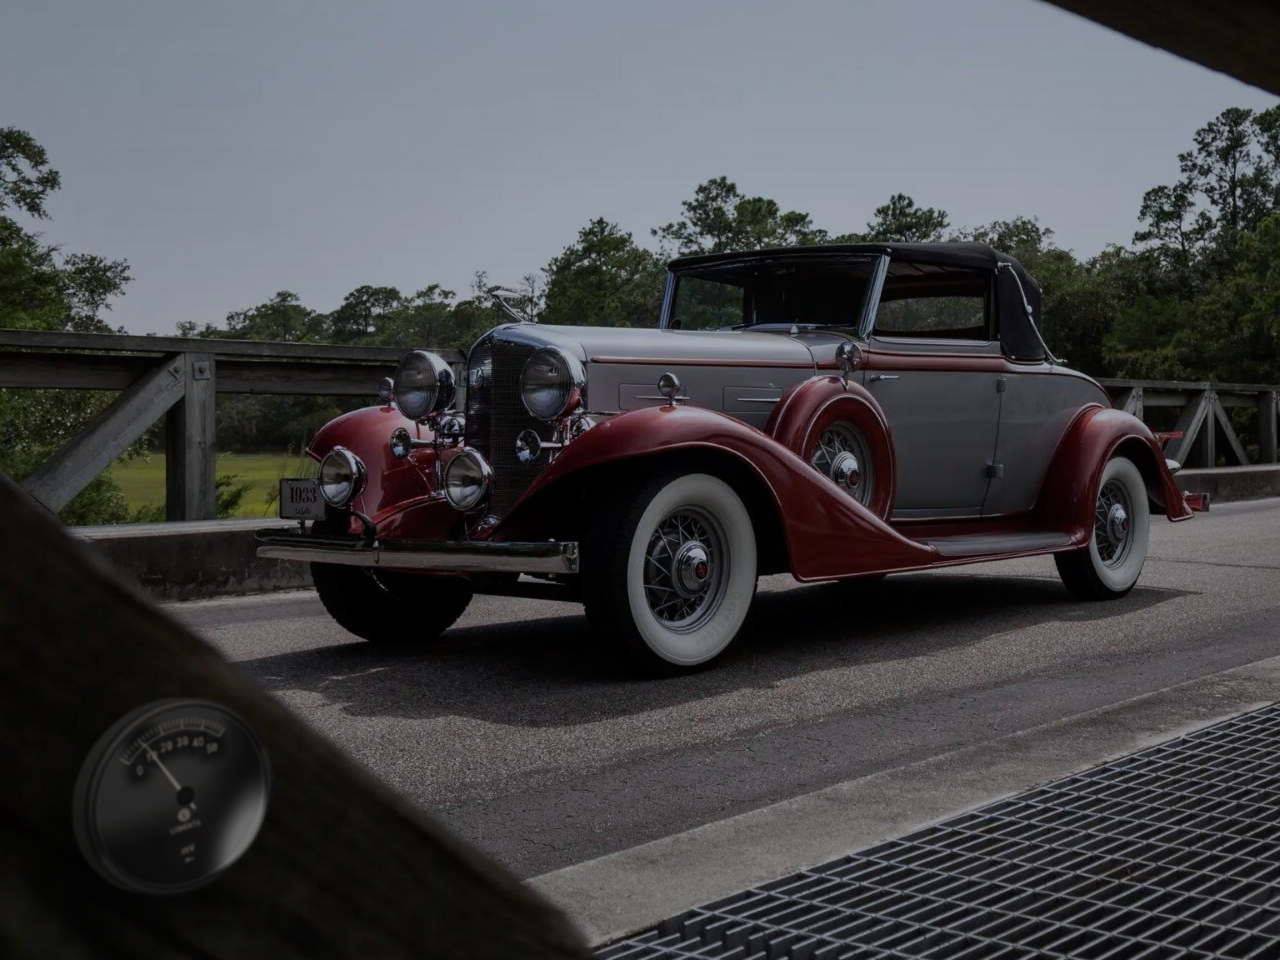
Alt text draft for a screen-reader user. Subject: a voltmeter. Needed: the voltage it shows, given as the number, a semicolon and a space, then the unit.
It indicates 10; mV
